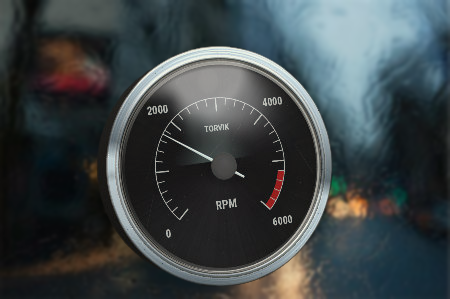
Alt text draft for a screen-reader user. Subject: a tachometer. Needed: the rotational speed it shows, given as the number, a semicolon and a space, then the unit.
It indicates 1700; rpm
